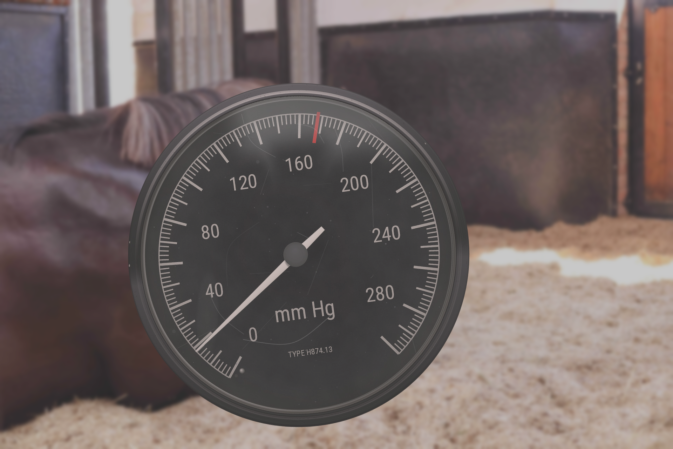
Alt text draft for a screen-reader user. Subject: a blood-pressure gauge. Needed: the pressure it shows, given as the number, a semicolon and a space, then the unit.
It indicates 18; mmHg
